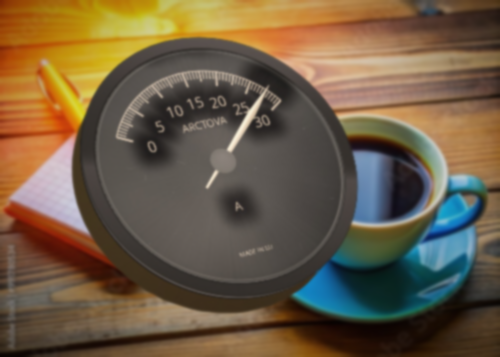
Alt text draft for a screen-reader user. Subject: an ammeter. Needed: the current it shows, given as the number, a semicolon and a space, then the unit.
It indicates 27.5; A
